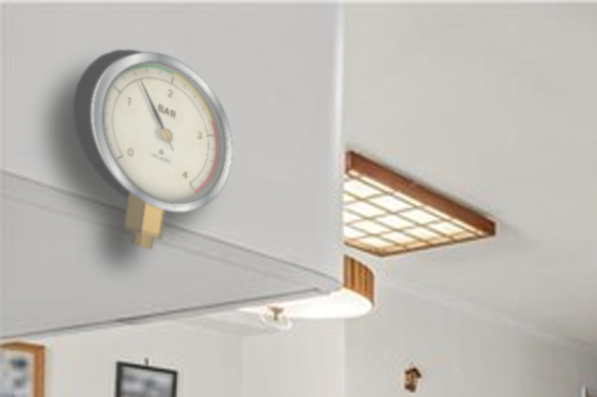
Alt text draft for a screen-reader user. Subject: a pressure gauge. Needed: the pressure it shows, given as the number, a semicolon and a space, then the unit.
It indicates 1.4; bar
